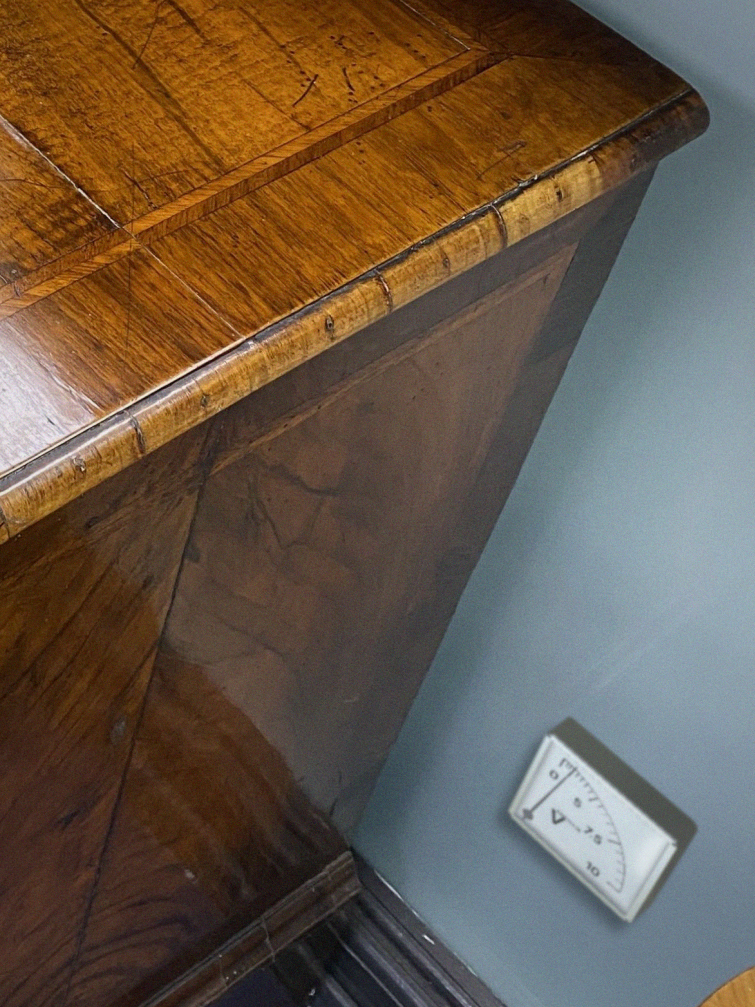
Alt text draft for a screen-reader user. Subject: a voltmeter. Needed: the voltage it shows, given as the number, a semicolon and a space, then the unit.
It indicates 2.5; V
